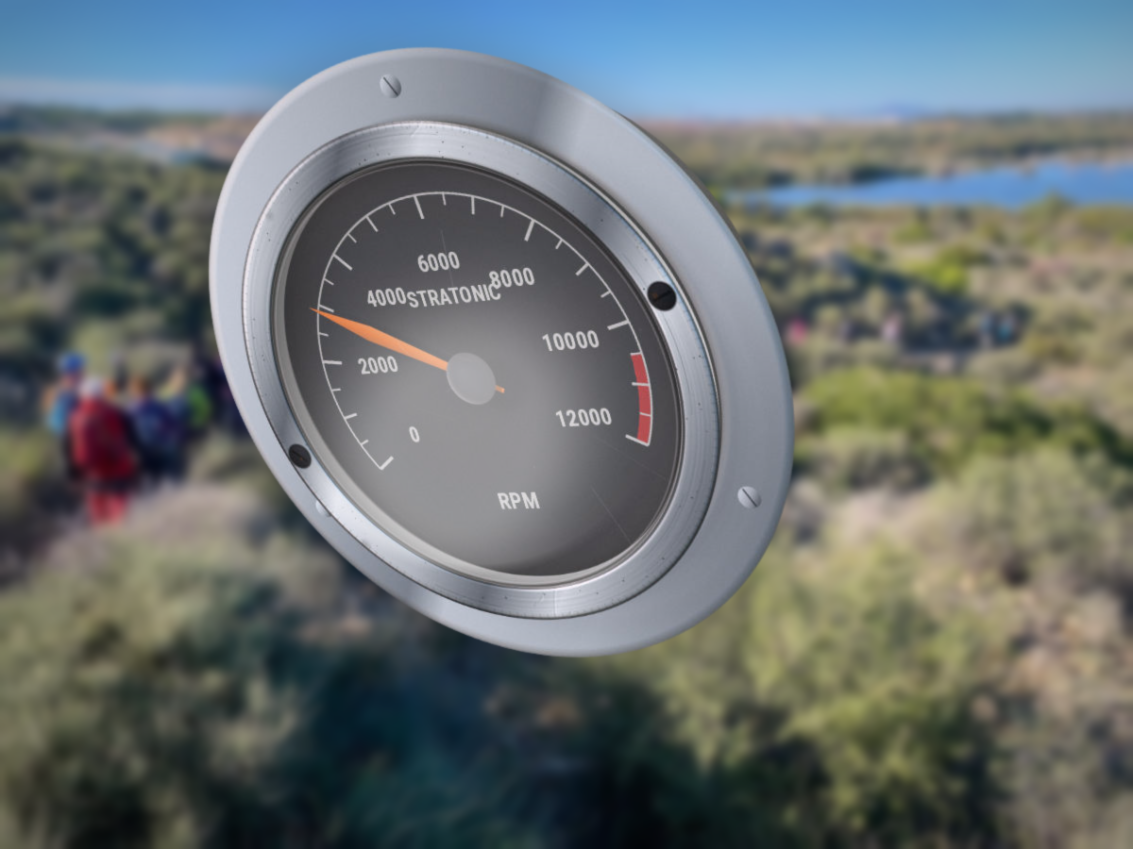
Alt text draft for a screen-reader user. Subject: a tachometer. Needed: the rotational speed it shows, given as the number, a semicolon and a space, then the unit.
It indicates 3000; rpm
